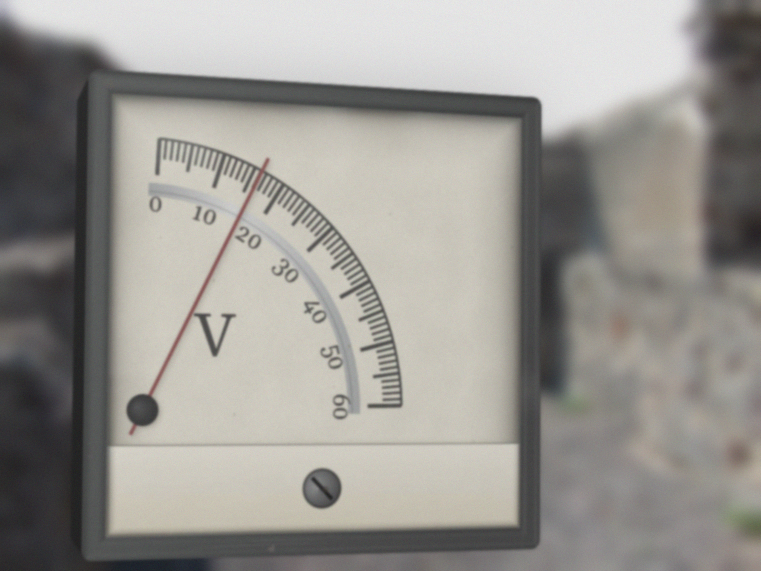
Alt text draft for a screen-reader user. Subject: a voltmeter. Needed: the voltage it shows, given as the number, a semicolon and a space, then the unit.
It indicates 16; V
